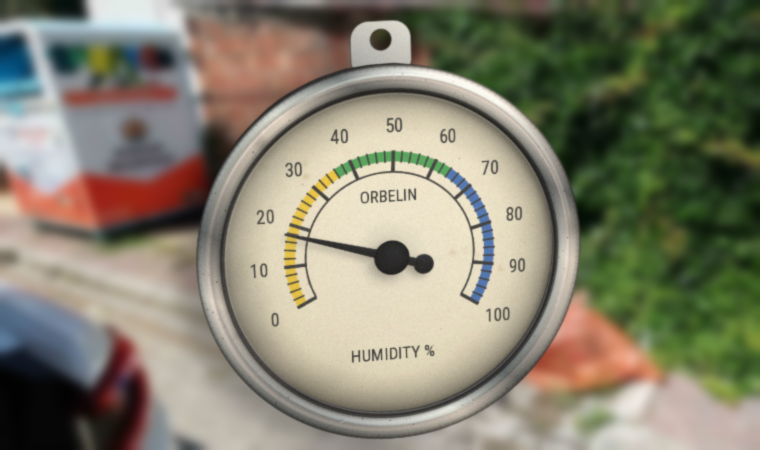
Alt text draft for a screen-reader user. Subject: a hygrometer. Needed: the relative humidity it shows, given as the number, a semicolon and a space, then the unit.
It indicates 18; %
